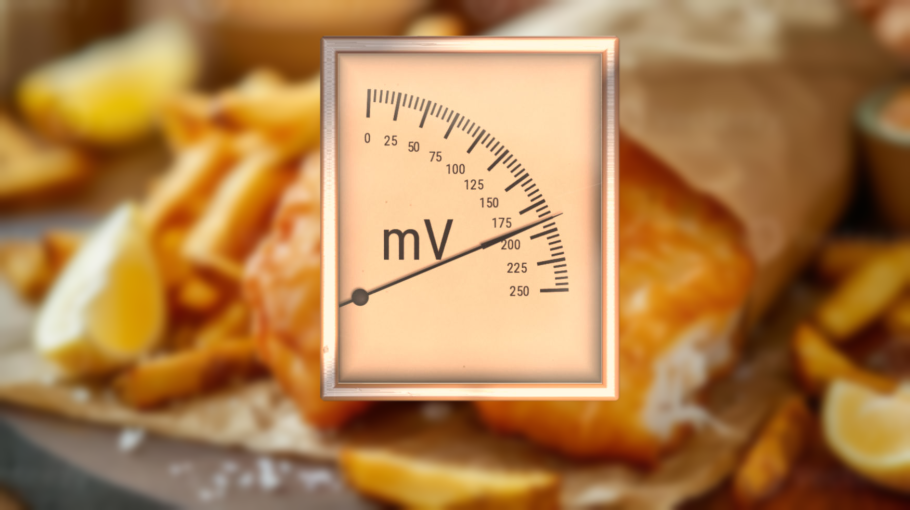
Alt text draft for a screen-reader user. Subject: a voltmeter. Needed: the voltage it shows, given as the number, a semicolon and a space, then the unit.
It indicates 190; mV
